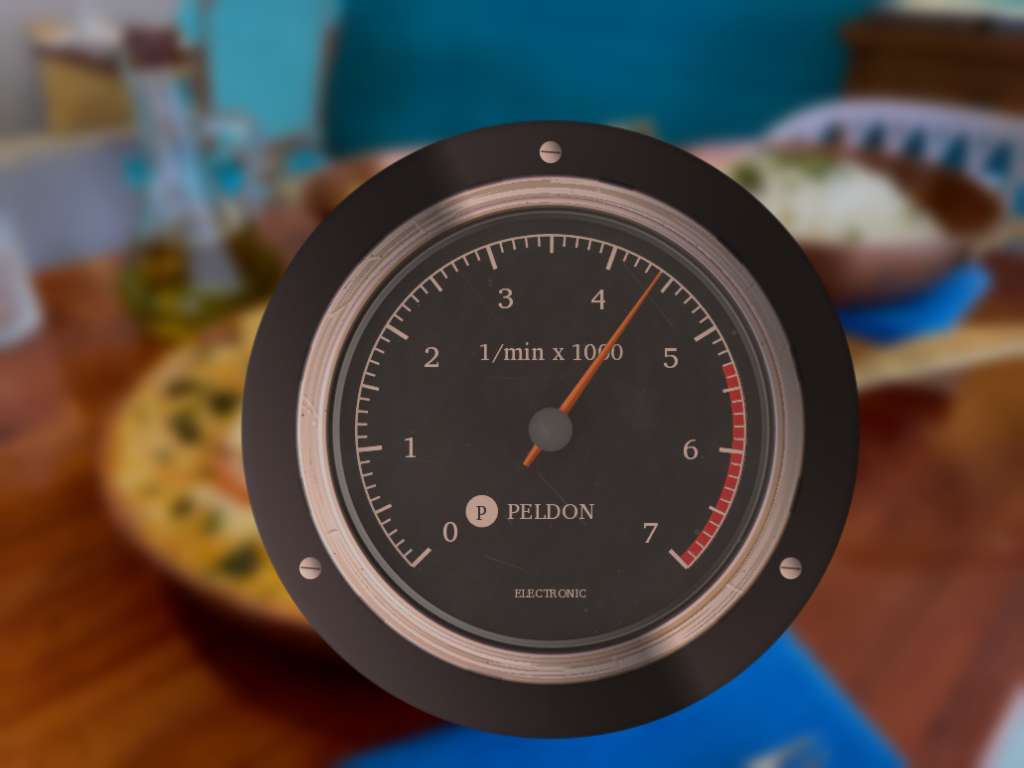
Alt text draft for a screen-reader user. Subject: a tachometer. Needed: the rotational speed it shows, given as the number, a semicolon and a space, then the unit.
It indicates 4400; rpm
